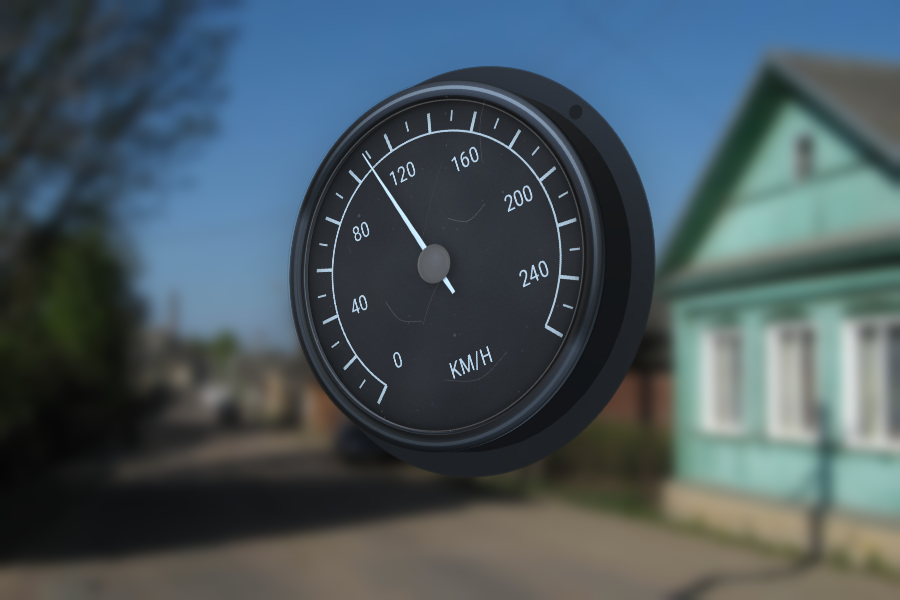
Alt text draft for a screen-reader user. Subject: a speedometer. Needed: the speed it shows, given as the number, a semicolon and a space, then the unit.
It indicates 110; km/h
